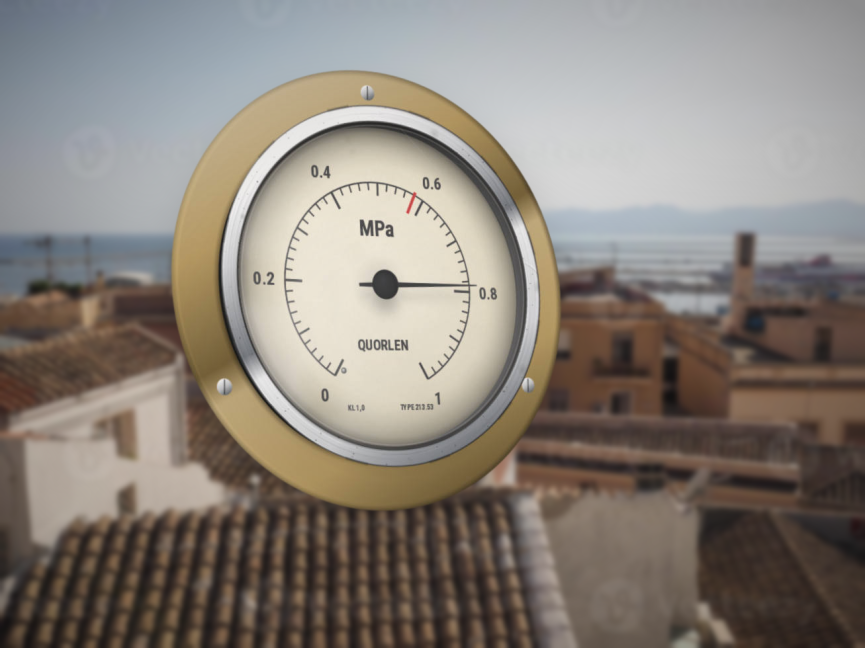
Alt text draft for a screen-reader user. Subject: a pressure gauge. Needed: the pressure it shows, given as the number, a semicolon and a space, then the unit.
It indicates 0.79; MPa
